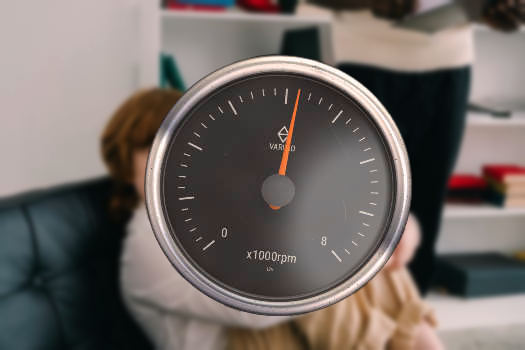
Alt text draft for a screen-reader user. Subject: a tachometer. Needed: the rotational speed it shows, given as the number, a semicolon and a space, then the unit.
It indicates 4200; rpm
